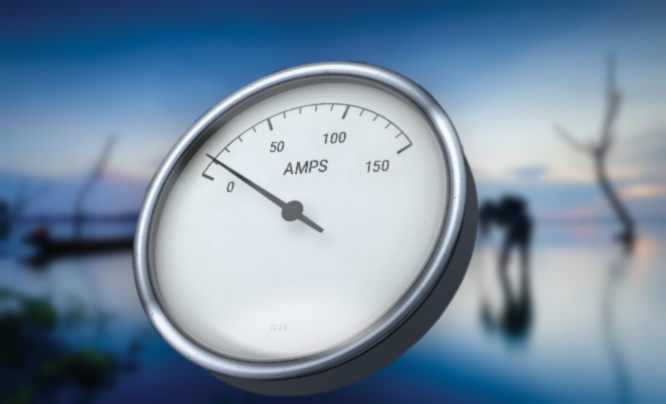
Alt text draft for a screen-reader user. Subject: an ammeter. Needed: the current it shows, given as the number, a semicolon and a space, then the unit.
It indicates 10; A
